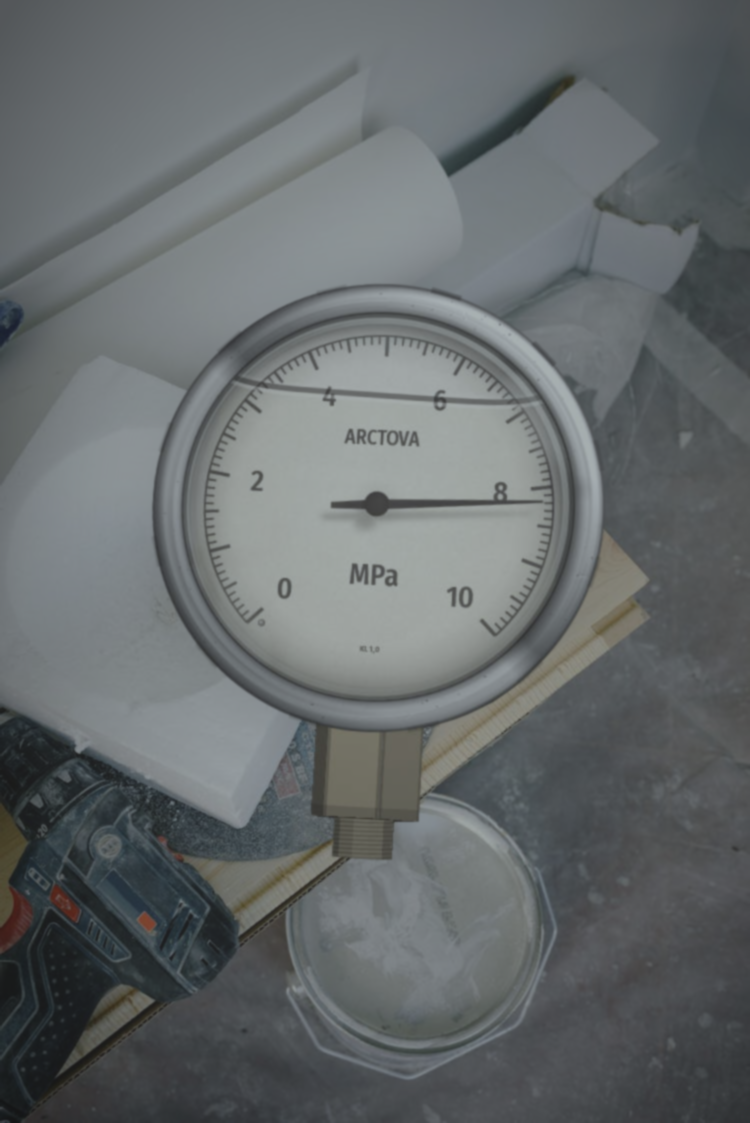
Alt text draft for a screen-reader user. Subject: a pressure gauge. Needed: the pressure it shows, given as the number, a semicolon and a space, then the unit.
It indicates 8.2; MPa
